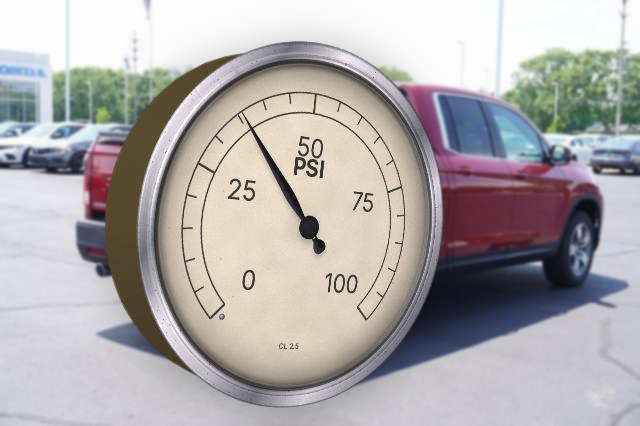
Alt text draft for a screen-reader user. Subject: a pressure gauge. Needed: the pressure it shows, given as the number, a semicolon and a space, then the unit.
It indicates 35; psi
